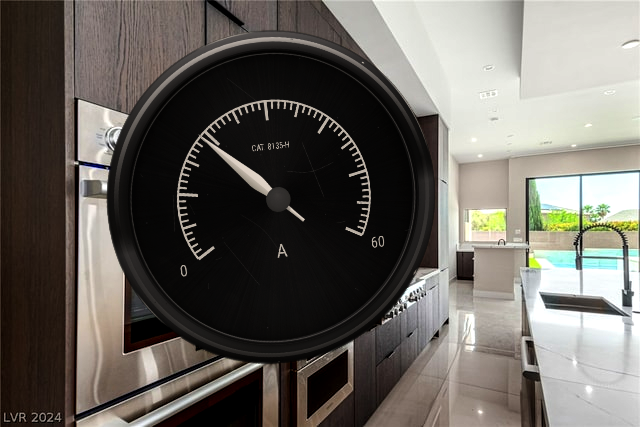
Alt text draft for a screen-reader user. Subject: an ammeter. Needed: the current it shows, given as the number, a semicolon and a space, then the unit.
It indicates 19; A
